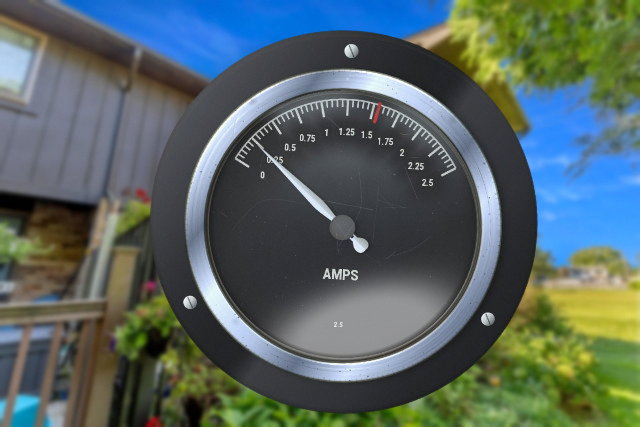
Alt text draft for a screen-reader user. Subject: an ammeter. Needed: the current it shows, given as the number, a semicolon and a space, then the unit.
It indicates 0.25; A
